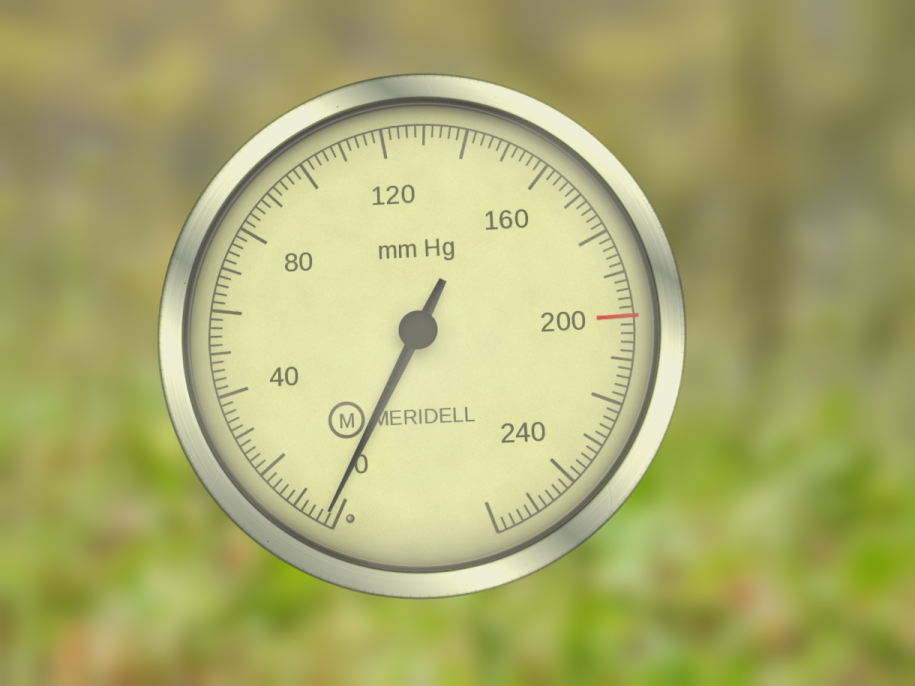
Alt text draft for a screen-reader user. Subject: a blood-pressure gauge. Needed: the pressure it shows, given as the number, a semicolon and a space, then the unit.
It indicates 2; mmHg
